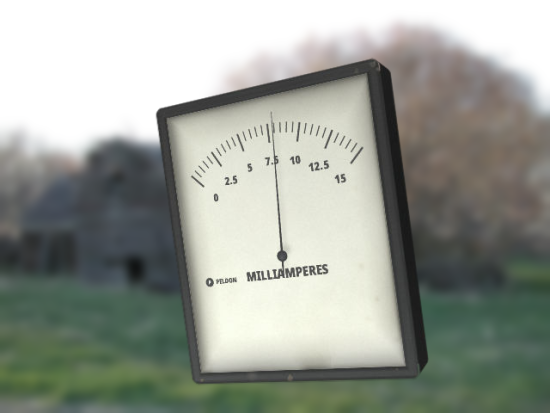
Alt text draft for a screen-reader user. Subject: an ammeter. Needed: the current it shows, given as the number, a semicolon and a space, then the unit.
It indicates 8; mA
